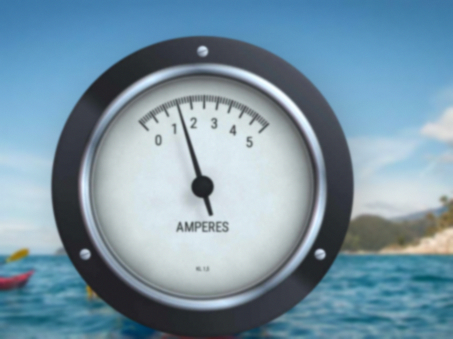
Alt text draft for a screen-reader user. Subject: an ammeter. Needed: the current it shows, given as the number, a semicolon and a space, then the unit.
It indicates 1.5; A
